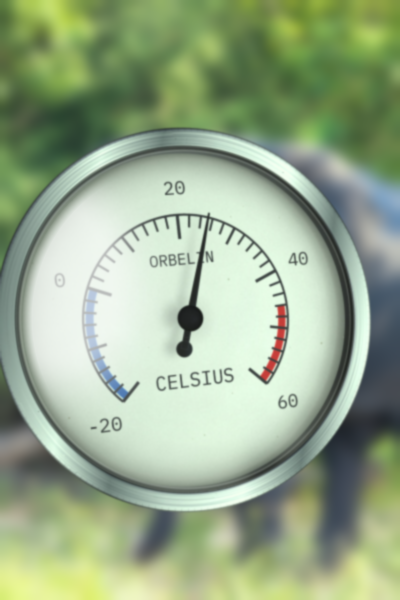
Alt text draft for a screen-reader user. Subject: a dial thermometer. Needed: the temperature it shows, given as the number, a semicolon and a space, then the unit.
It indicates 25; °C
